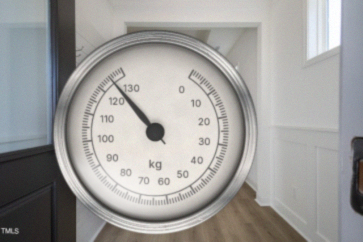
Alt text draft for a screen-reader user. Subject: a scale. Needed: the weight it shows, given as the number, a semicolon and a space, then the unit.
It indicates 125; kg
